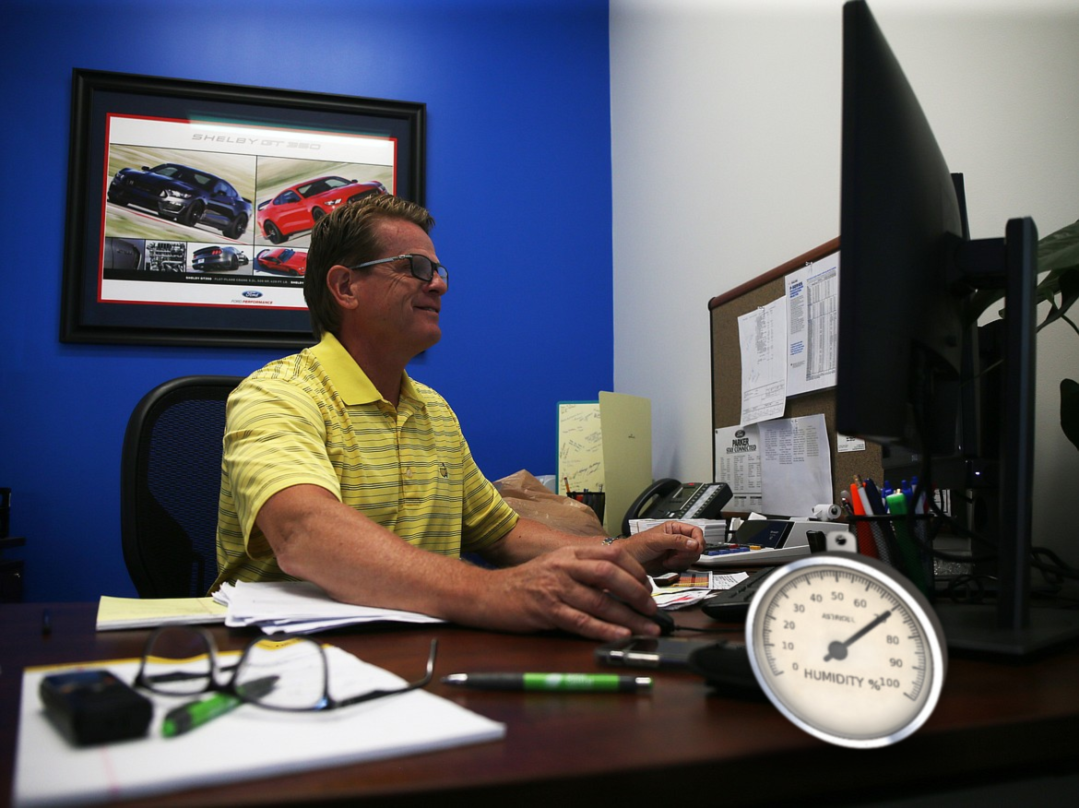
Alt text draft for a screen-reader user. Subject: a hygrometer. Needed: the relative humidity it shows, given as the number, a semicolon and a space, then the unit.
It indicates 70; %
